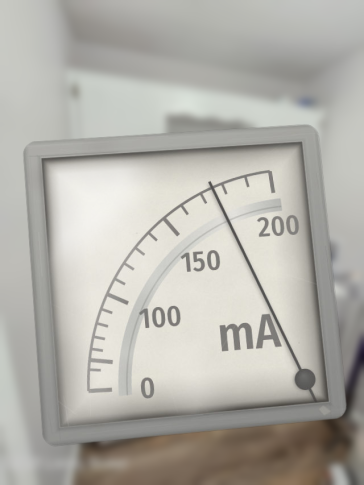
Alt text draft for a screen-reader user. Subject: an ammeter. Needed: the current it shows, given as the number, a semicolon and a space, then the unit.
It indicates 175; mA
